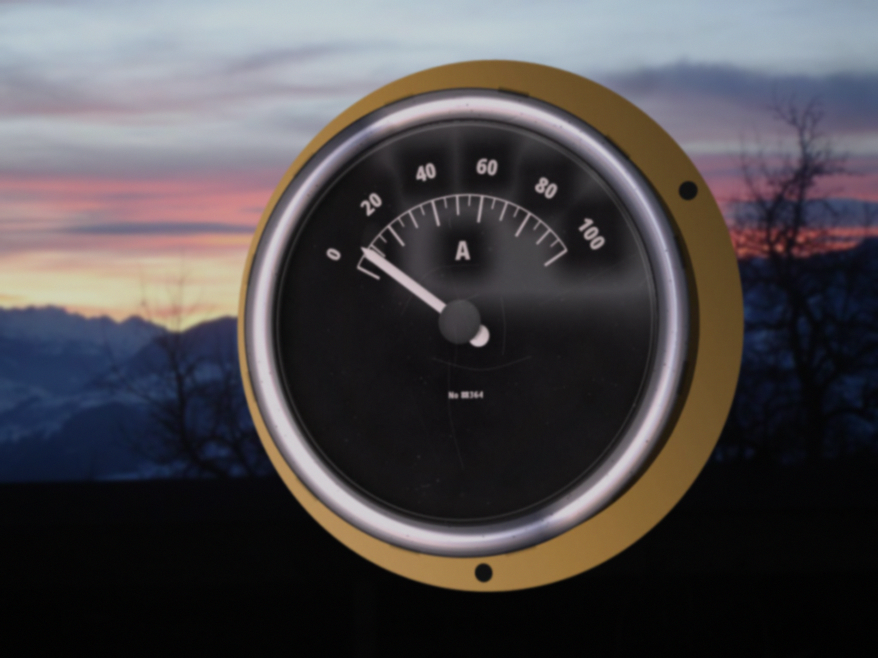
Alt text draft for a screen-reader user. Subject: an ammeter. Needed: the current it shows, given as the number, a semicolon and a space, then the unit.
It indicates 7.5; A
